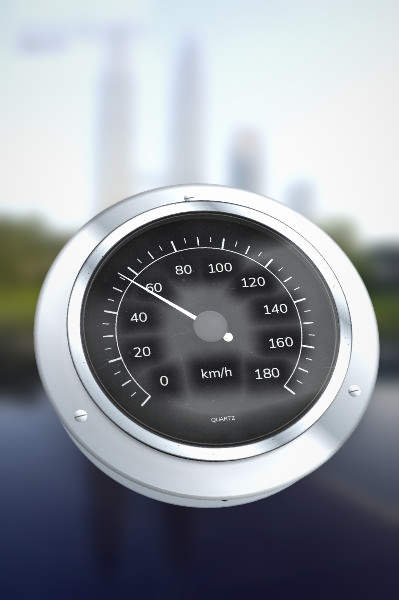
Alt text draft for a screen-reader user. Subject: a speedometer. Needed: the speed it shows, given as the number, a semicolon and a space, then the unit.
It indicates 55; km/h
